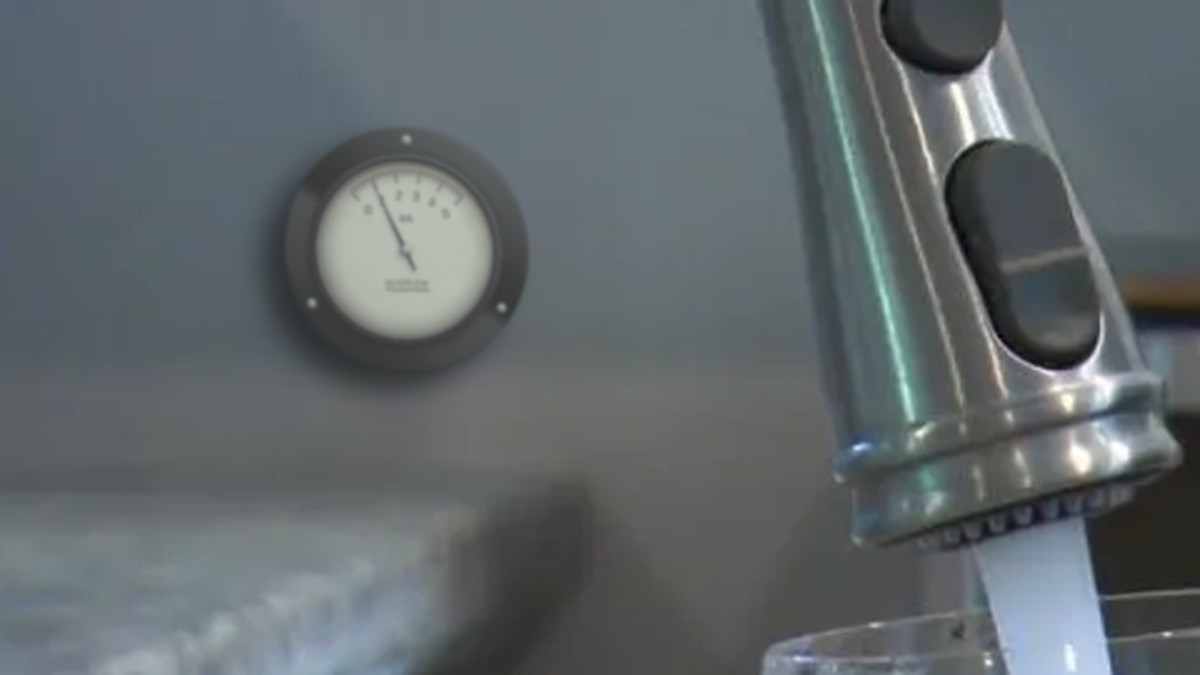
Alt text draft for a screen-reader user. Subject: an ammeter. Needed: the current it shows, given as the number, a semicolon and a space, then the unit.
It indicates 1; kA
